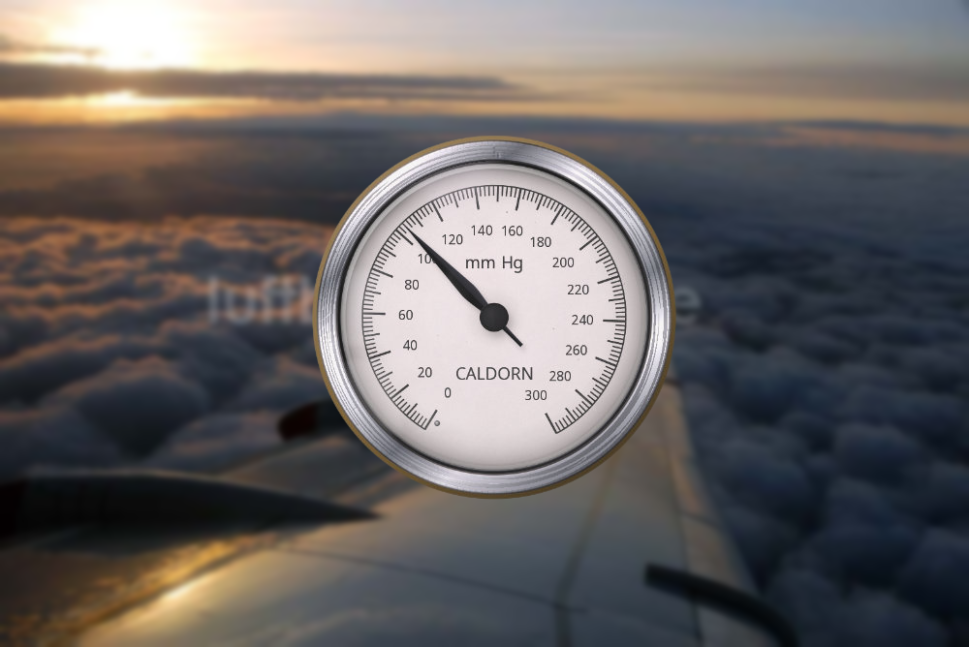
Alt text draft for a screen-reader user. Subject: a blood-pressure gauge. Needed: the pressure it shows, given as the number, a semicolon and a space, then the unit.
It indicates 104; mmHg
